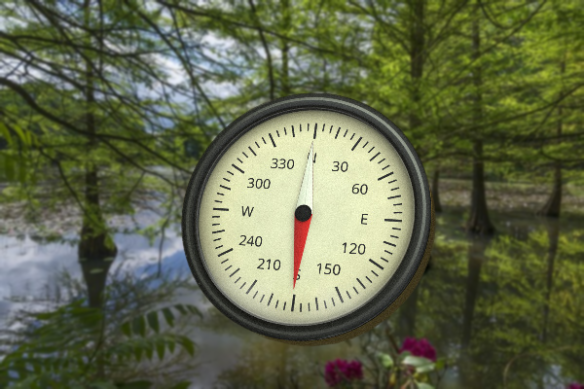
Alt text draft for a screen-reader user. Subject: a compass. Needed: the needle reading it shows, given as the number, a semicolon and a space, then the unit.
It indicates 180; °
